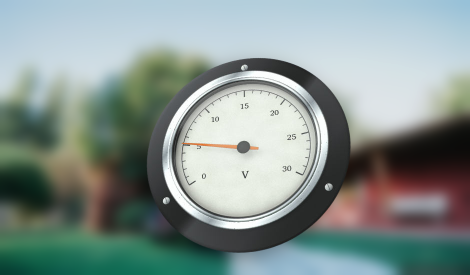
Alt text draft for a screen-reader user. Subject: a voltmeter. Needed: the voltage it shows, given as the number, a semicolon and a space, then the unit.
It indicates 5; V
